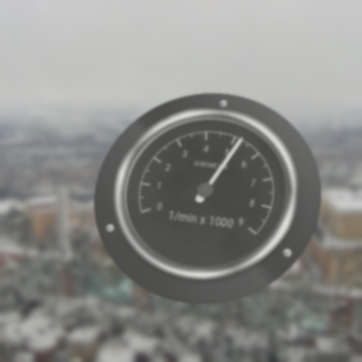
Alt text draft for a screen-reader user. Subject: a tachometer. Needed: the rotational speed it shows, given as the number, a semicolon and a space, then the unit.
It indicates 5250; rpm
